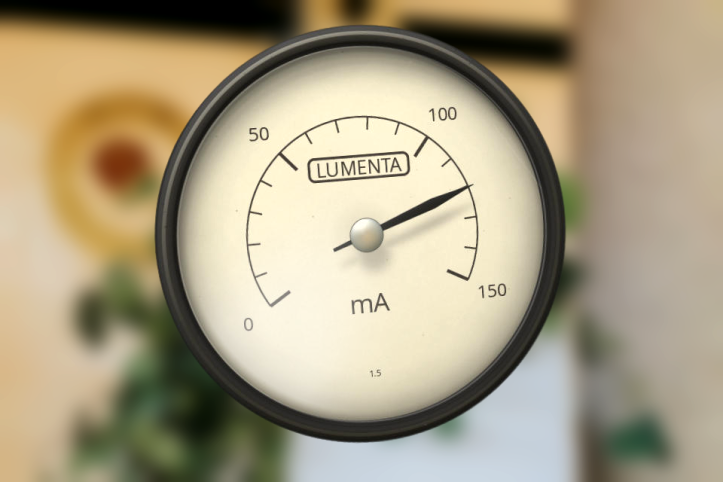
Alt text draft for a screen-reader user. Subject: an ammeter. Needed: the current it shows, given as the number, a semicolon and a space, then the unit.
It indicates 120; mA
